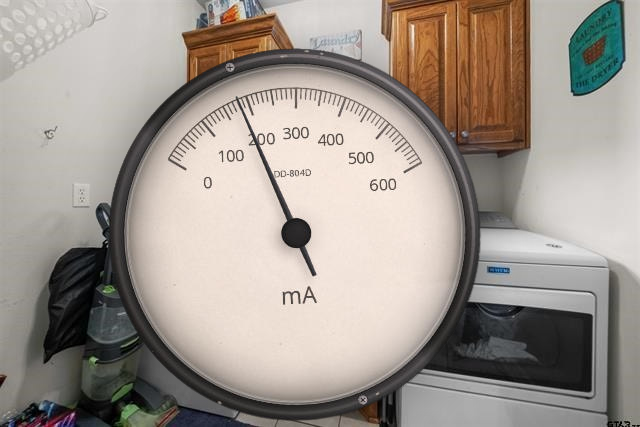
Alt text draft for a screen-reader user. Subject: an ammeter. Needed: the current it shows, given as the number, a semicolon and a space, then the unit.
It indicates 180; mA
